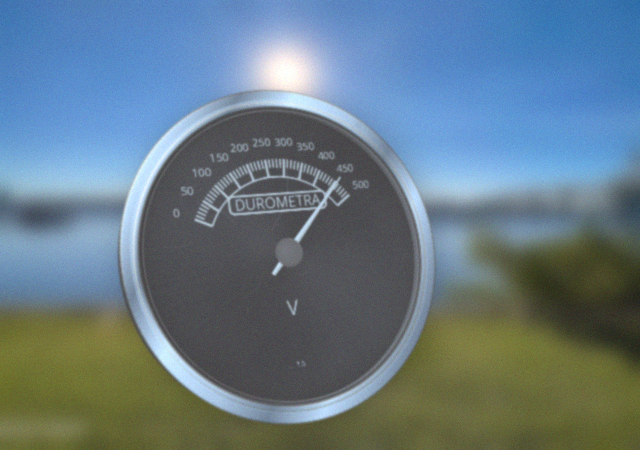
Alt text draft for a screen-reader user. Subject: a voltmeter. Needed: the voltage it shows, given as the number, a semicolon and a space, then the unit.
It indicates 450; V
